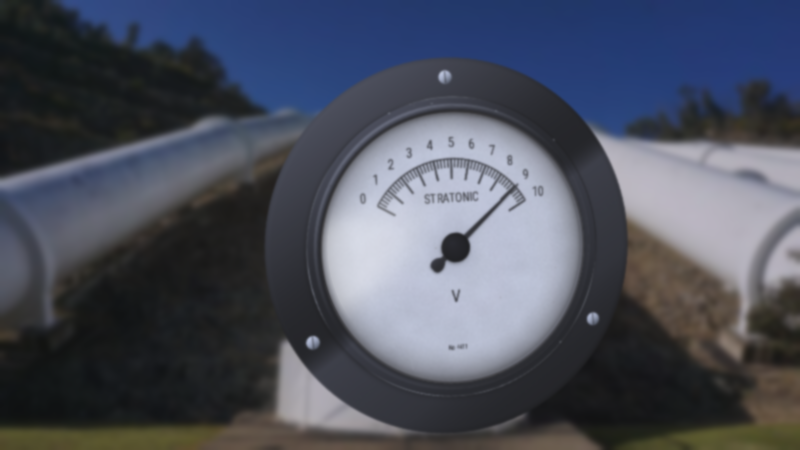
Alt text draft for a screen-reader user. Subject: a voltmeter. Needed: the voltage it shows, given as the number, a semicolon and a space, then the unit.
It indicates 9; V
